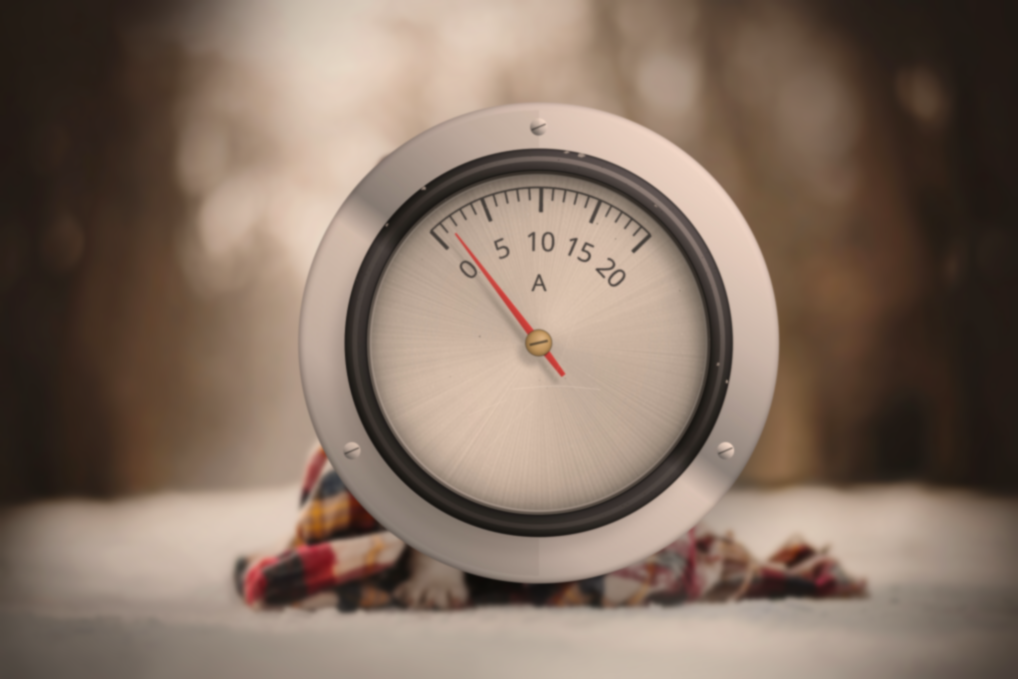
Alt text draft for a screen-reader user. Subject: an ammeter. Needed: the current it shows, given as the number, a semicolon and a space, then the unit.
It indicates 1.5; A
